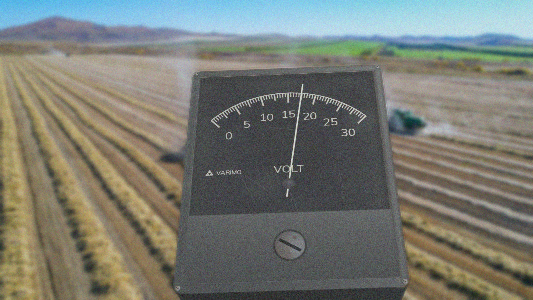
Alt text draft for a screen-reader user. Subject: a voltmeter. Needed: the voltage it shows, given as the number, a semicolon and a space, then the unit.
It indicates 17.5; V
